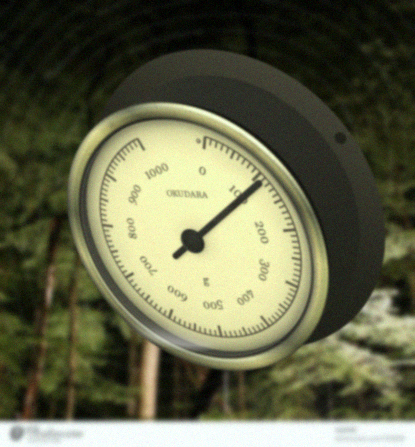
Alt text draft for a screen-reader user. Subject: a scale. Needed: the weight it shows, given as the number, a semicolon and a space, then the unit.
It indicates 110; g
